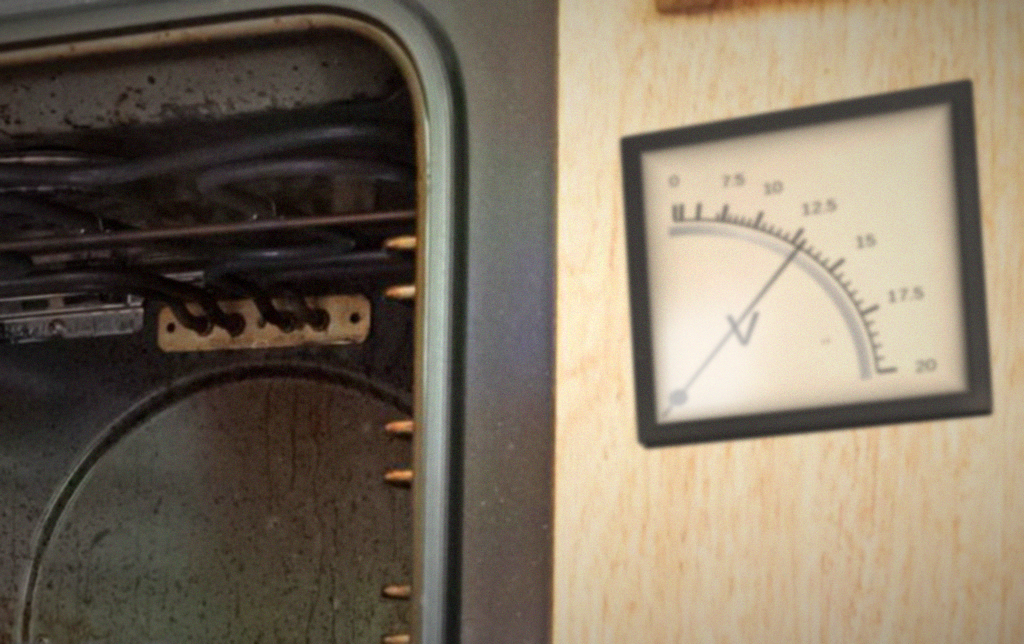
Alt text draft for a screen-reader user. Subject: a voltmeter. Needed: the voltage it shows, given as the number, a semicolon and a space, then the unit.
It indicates 13; V
